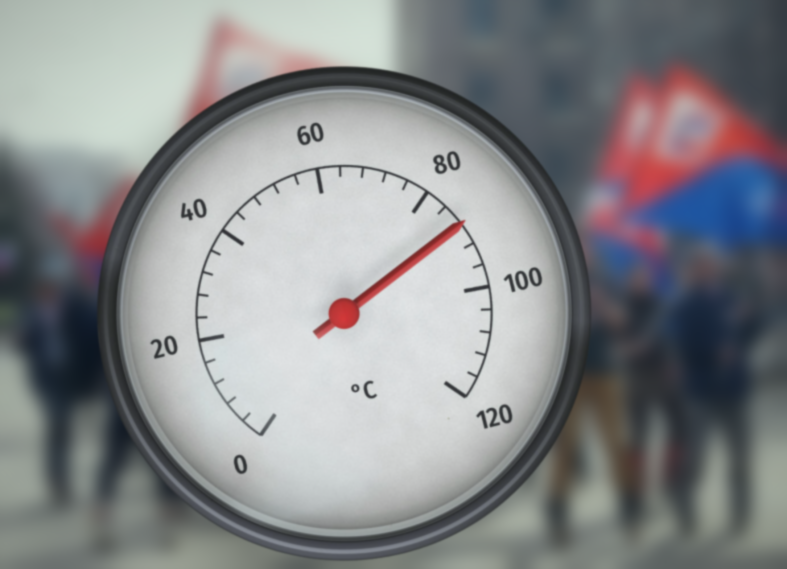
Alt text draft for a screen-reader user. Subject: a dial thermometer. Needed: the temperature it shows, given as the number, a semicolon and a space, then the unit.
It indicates 88; °C
